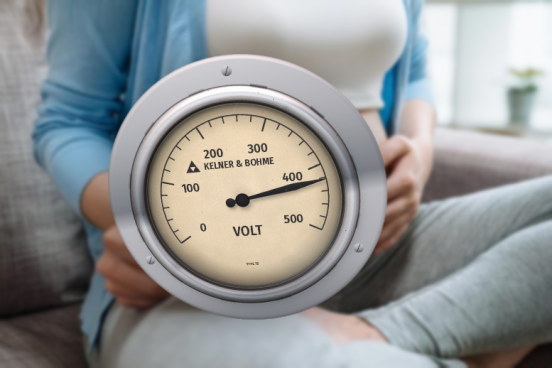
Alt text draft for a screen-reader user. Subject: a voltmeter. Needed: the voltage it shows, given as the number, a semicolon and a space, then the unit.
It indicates 420; V
